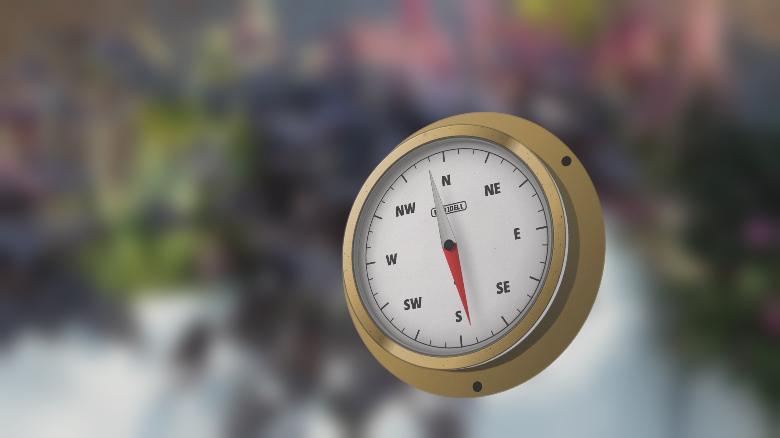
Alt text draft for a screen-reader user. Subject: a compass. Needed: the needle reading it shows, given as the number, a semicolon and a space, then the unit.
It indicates 170; °
